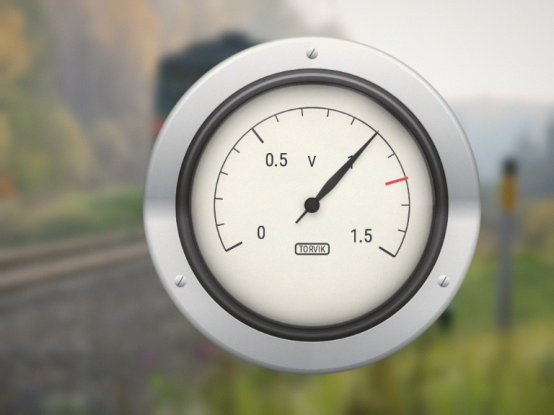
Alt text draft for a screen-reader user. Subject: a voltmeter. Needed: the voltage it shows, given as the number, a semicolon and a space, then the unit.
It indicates 1; V
